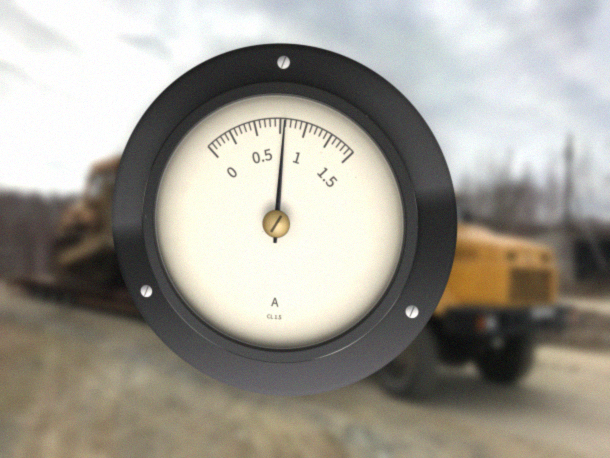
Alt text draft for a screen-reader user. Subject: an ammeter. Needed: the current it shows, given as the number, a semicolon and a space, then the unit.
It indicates 0.8; A
